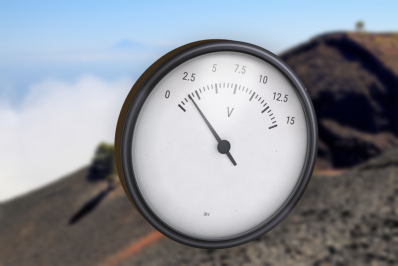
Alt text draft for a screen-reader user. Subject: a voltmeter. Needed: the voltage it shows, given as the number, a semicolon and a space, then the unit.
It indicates 1.5; V
